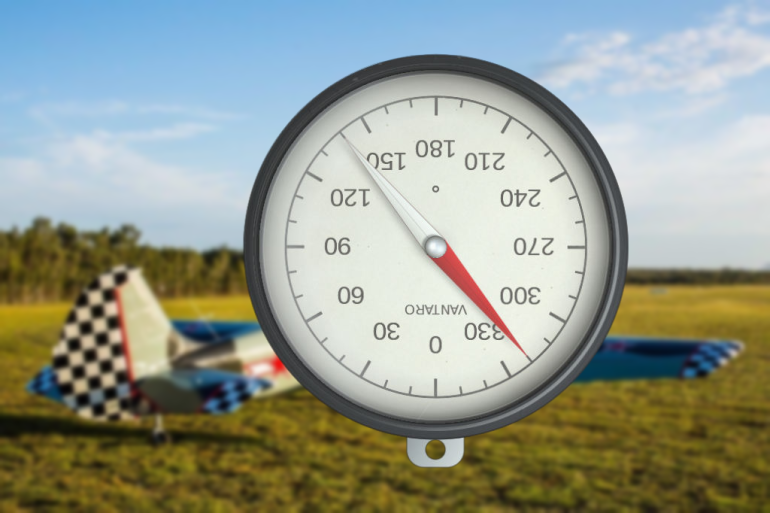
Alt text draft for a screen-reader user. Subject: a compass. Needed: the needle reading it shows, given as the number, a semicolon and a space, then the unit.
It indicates 320; °
